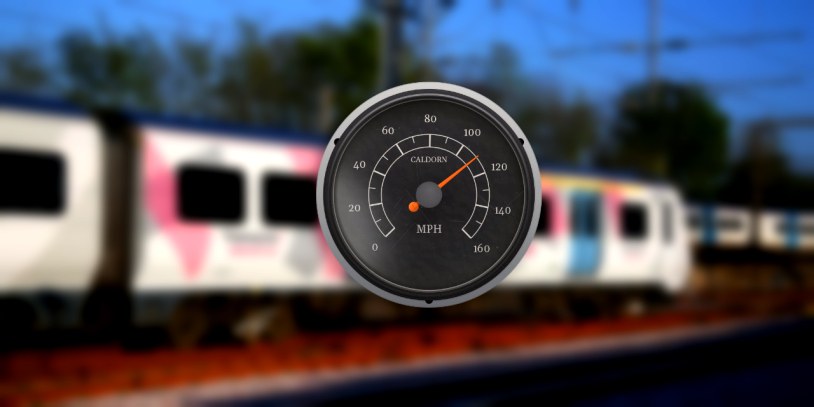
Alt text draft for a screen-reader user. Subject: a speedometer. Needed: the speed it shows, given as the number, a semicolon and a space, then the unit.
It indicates 110; mph
